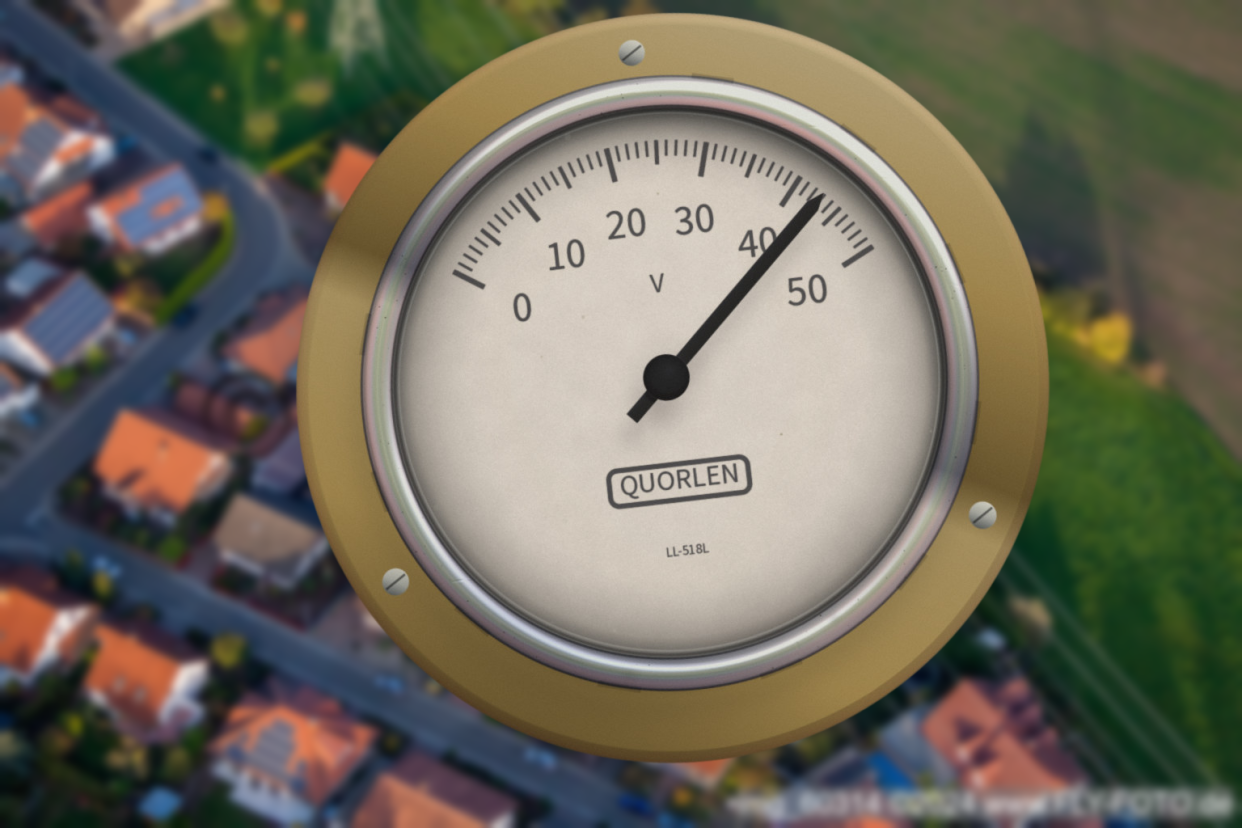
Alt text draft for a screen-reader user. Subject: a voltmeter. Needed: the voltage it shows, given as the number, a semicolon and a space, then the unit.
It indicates 43; V
